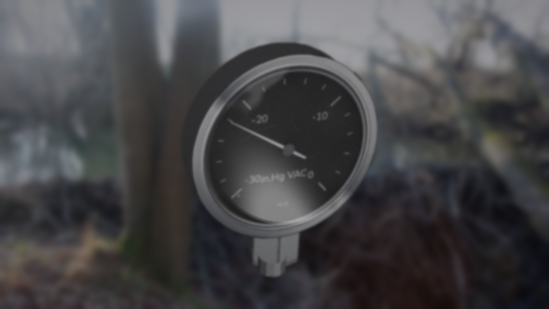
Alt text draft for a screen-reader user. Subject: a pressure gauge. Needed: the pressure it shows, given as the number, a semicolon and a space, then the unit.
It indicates -22; inHg
